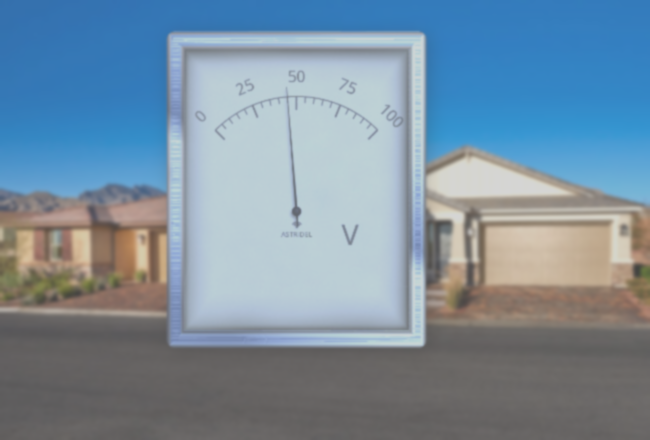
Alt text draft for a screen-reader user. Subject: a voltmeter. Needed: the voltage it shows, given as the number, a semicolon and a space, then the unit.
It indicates 45; V
